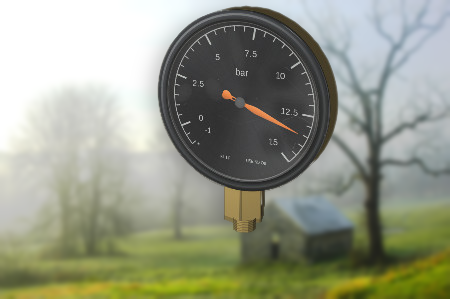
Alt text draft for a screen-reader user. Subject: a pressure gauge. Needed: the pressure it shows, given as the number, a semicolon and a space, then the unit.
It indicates 13.5; bar
